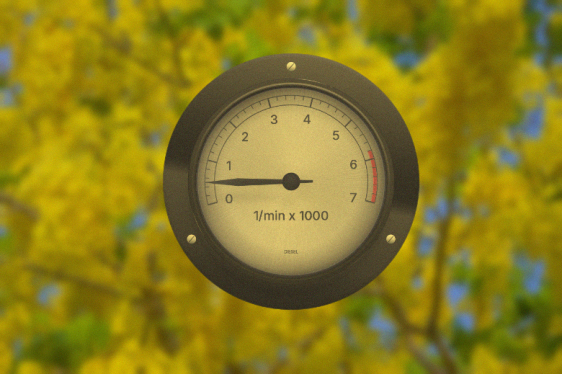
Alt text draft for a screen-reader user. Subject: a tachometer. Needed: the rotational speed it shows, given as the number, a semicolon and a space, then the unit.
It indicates 500; rpm
